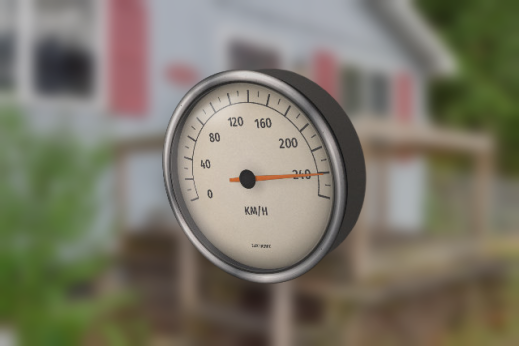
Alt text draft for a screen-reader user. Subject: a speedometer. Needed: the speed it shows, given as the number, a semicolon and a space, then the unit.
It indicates 240; km/h
